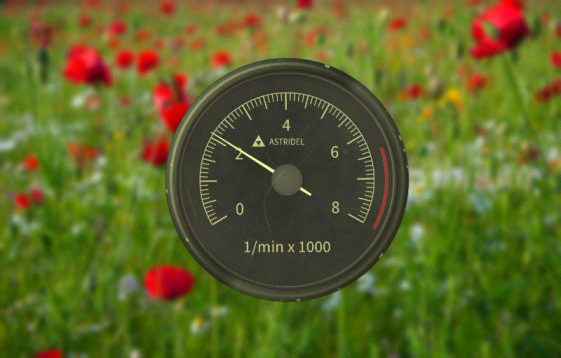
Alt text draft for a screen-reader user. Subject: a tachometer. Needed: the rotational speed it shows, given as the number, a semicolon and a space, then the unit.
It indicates 2100; rpm
